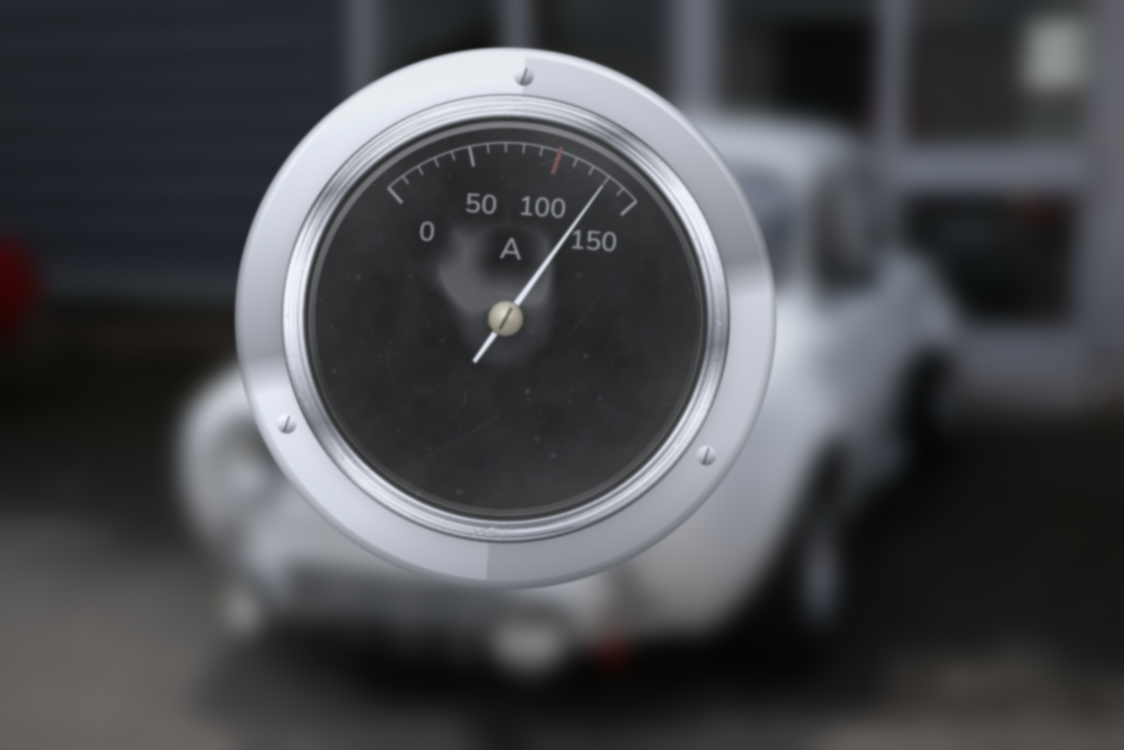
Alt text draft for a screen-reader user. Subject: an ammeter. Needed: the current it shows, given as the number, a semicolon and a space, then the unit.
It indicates 130; A
